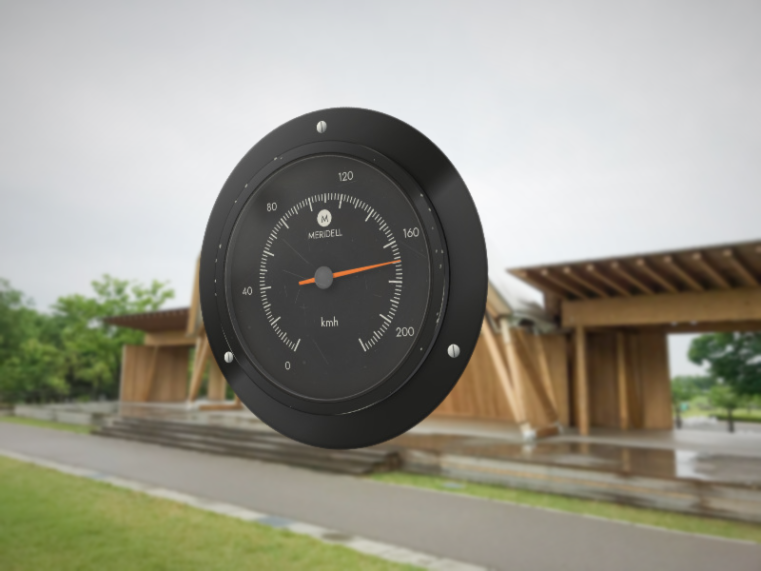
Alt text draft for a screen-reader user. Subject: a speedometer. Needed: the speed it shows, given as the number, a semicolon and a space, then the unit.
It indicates 170; km/h
